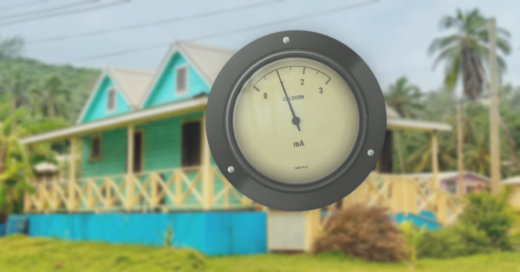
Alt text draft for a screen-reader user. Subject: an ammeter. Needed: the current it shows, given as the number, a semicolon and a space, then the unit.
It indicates 1; mA
